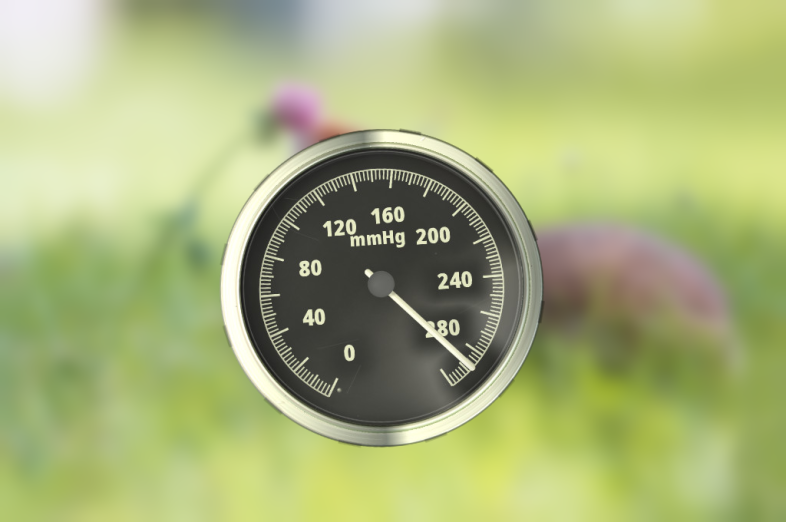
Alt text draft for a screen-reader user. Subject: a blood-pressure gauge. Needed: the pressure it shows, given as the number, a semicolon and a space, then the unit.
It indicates 288; mmHg
